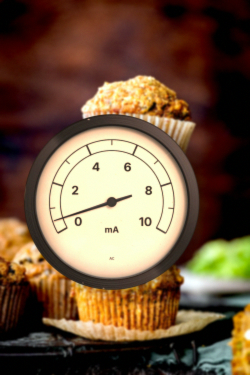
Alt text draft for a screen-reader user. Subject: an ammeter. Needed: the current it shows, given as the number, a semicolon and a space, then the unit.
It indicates 0.5; mA
